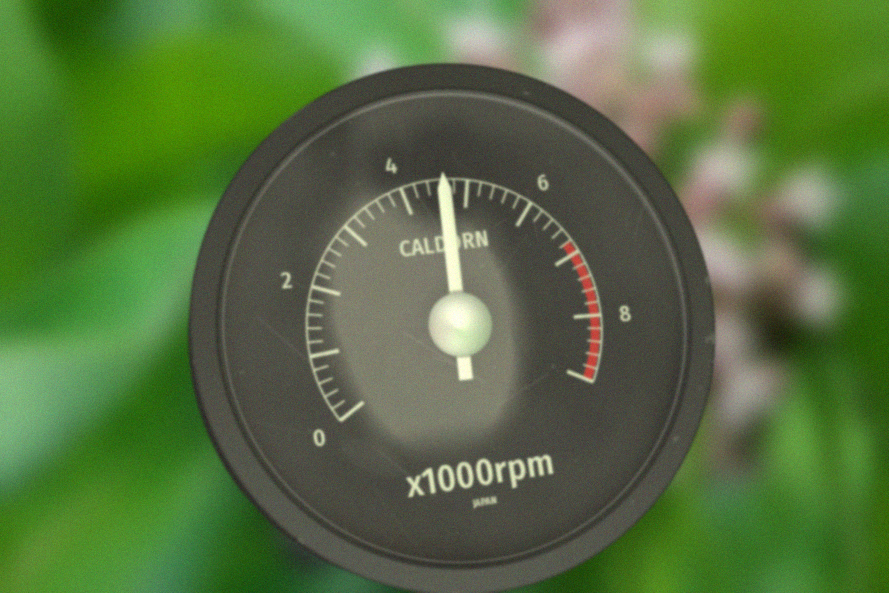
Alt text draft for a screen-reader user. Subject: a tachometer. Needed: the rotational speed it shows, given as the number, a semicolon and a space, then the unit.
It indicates 4600; rpm
